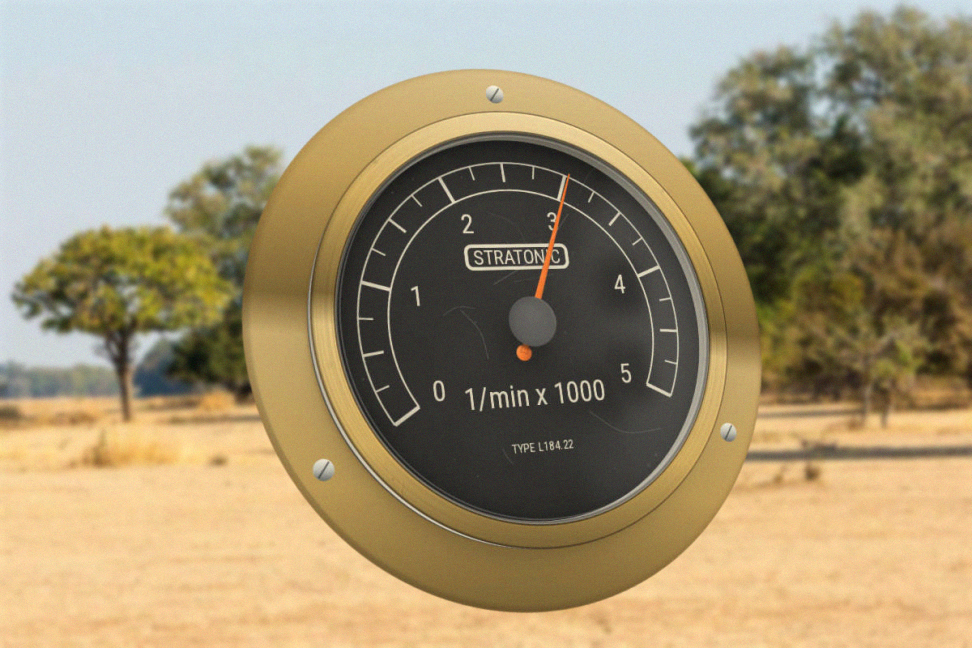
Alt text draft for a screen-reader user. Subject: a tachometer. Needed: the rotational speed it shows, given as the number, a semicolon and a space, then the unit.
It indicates 3000; rpm
